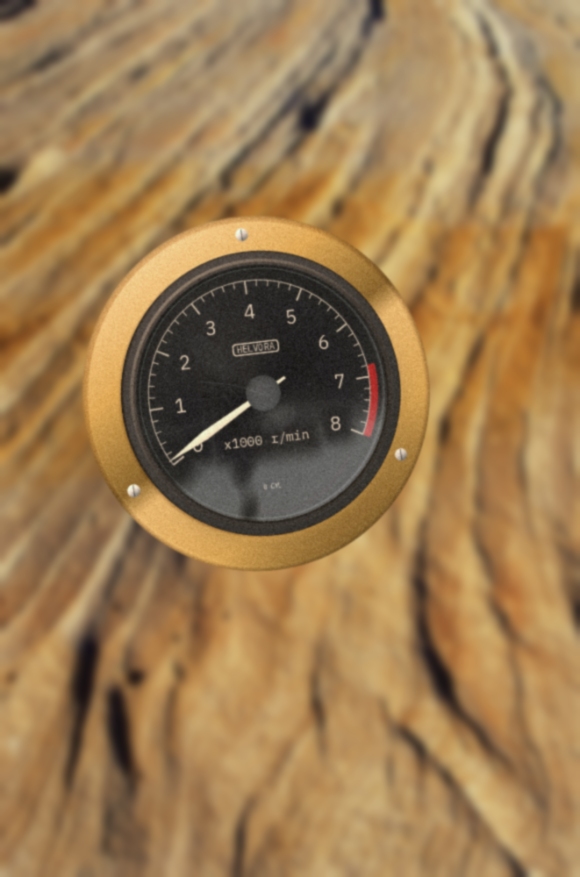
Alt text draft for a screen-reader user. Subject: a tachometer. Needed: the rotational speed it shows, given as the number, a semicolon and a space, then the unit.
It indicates 100; rpm
